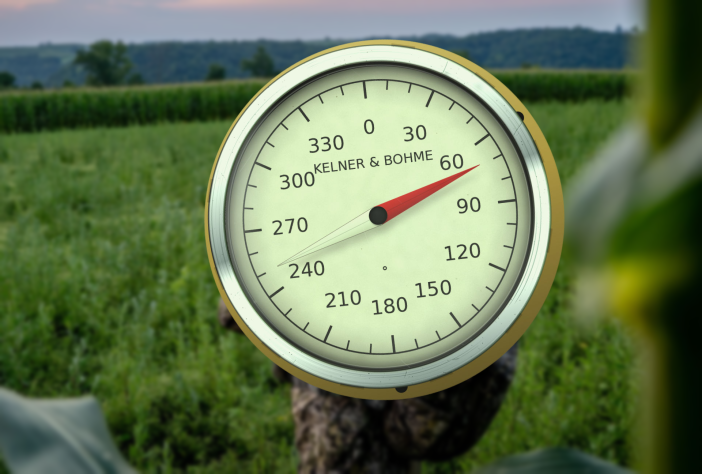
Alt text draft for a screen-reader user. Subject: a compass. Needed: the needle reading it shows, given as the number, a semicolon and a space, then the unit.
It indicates 70; °
